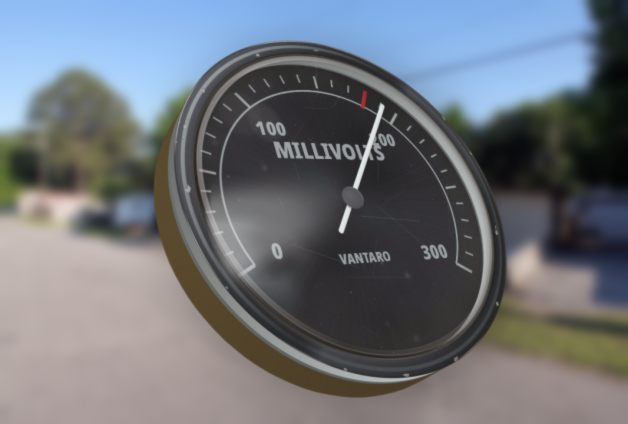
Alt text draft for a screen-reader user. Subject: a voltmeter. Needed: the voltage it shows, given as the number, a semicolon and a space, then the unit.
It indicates 190; mV
